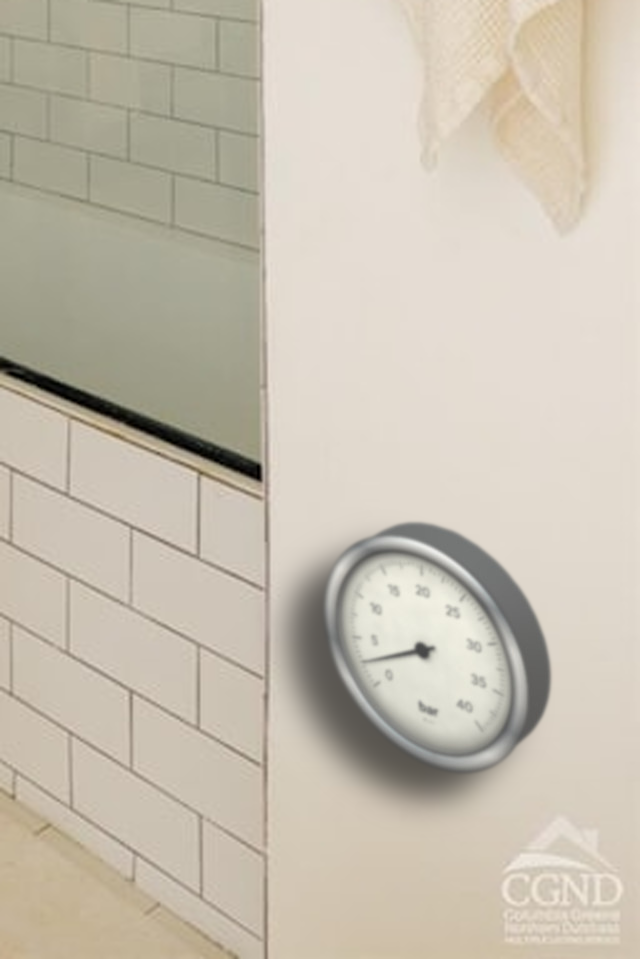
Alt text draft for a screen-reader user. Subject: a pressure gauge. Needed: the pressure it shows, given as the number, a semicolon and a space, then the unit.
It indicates 2.5; bar
